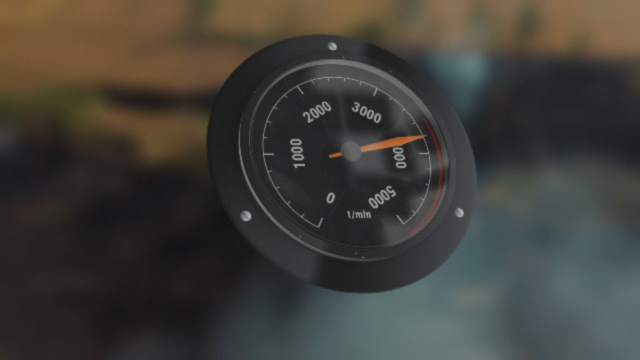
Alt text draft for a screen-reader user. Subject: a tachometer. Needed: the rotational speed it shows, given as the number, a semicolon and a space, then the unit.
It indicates 3800; rpm
